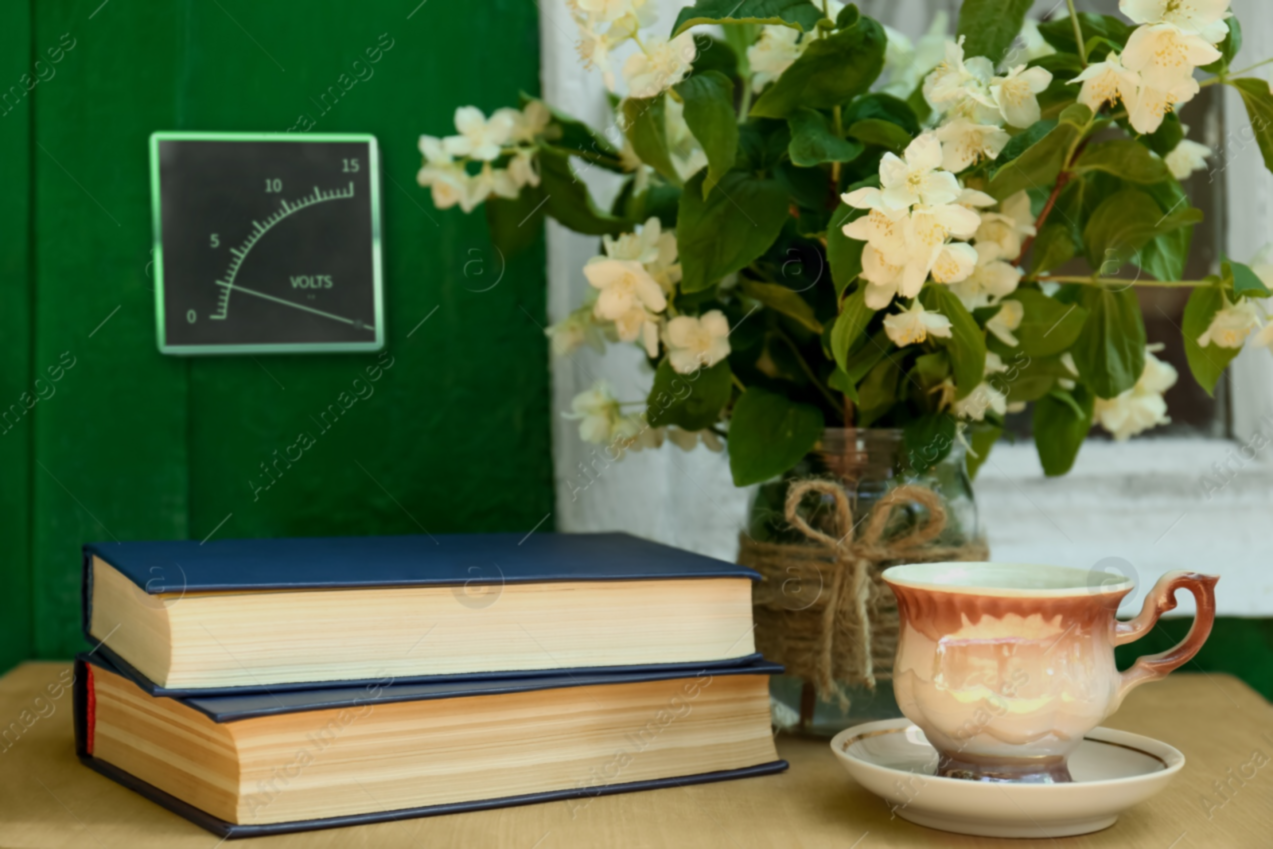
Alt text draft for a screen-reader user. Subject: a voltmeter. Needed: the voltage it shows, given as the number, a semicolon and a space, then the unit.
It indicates 2.5; V
